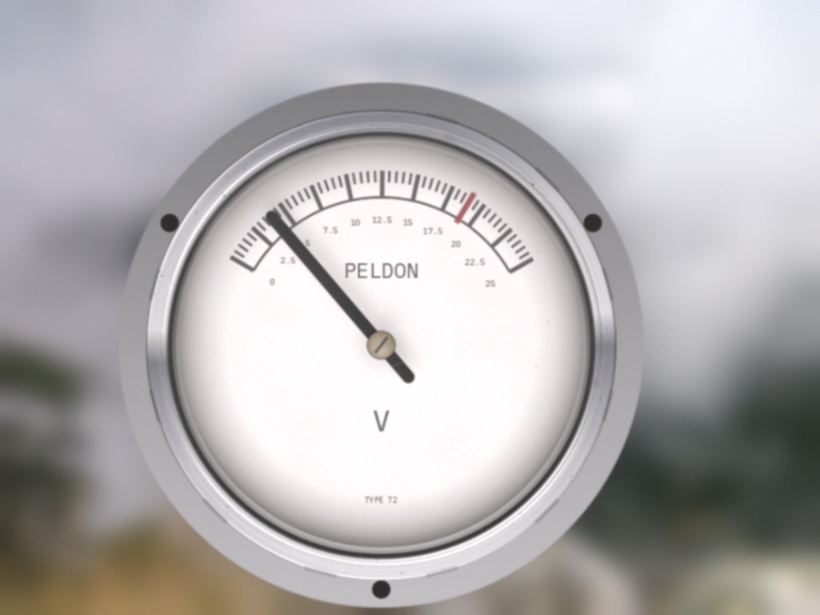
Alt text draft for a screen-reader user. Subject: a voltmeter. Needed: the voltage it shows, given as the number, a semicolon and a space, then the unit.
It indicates 4; V
